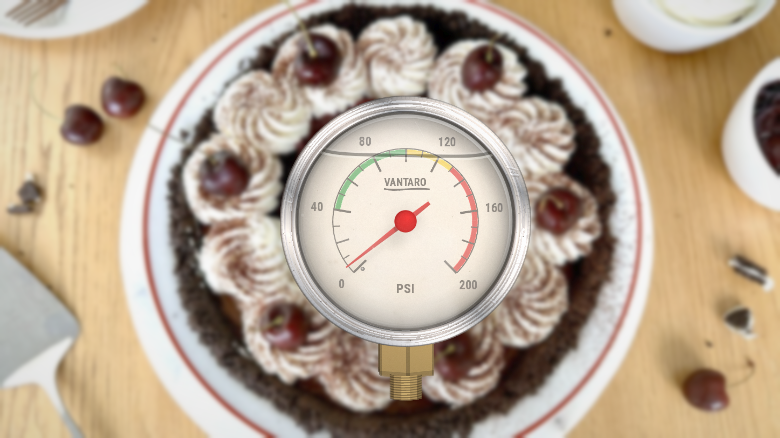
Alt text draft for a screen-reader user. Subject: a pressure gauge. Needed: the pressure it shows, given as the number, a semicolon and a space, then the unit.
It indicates 5; psi
